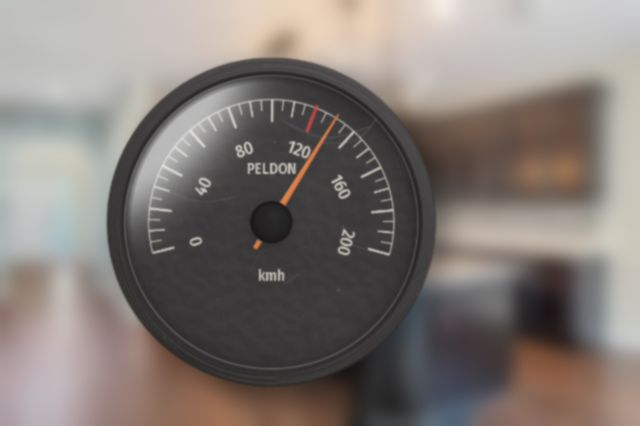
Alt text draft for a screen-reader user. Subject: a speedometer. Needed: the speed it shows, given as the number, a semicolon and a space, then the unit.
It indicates 130; km/h
